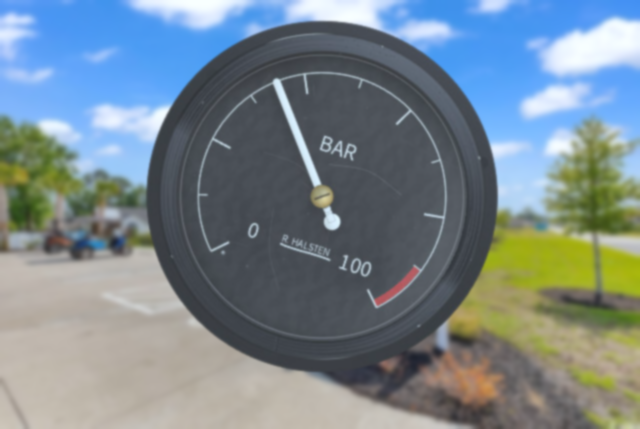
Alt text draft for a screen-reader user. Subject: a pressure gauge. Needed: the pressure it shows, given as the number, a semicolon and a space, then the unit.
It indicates 35; bar
